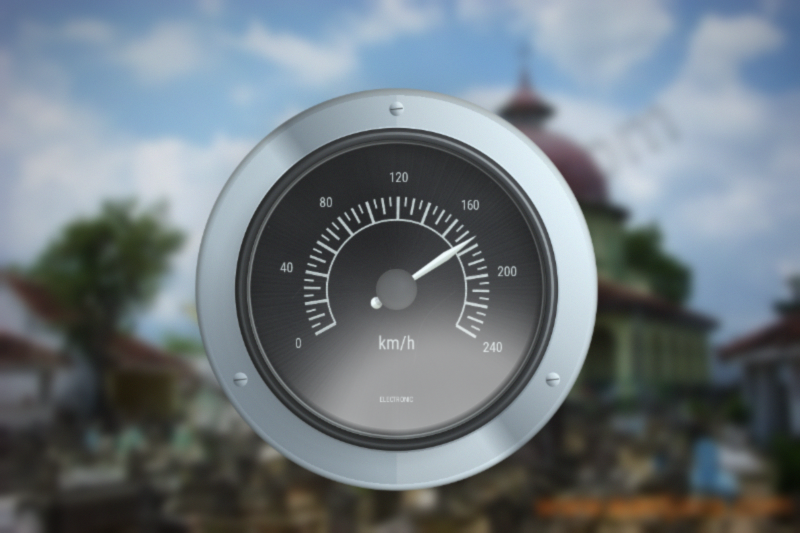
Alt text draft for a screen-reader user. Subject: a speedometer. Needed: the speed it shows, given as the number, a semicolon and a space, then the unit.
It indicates 175; km/h
